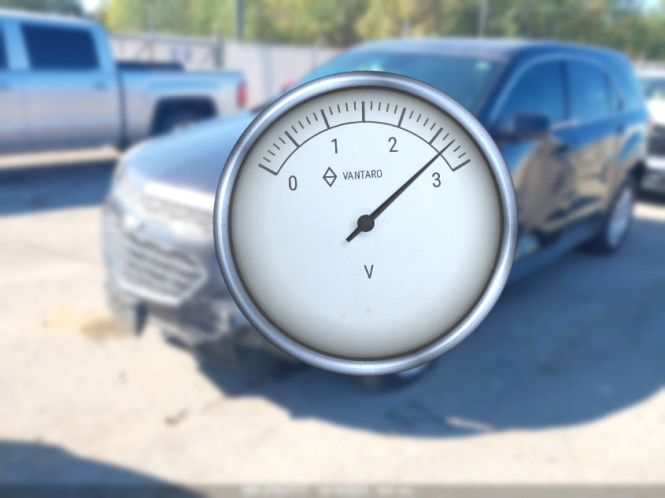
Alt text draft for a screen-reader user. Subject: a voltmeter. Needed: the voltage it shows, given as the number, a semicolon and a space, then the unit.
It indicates 2.7; V
